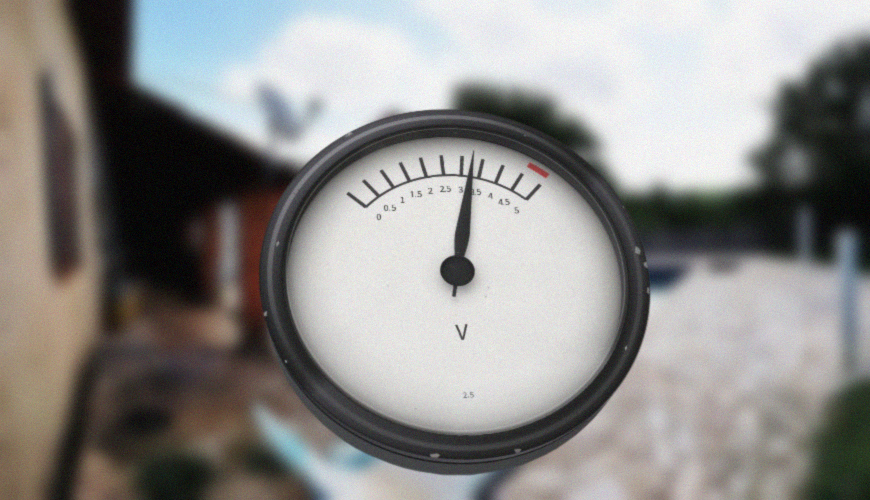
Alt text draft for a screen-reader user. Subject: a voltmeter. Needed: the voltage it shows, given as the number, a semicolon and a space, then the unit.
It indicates 3.25; V
